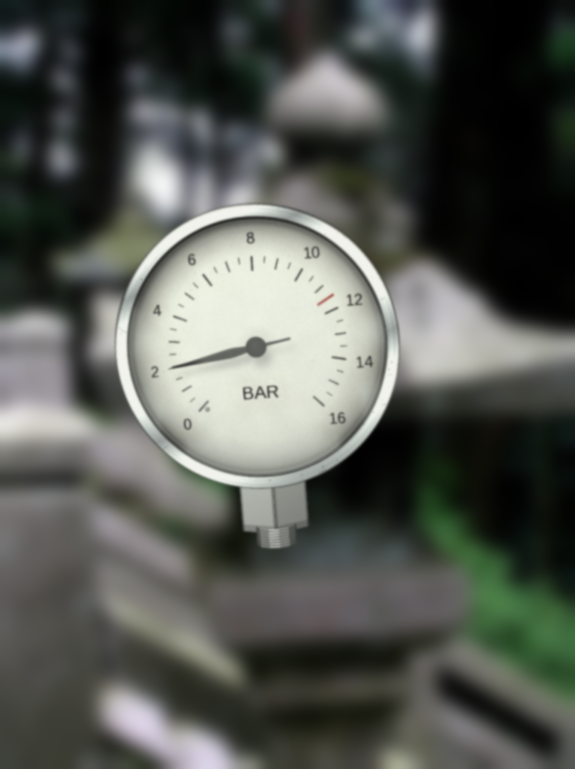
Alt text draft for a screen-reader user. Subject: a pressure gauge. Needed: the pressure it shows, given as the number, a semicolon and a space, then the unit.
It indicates 2; bar
